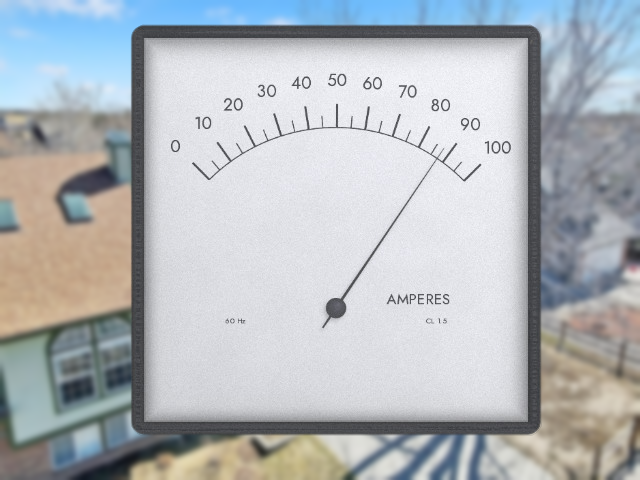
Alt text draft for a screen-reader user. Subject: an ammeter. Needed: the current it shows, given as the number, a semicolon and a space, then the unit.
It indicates 87.5; A
